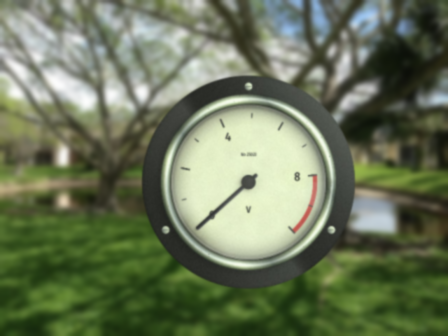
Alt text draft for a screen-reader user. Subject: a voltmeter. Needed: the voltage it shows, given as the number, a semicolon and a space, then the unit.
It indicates 0; V
